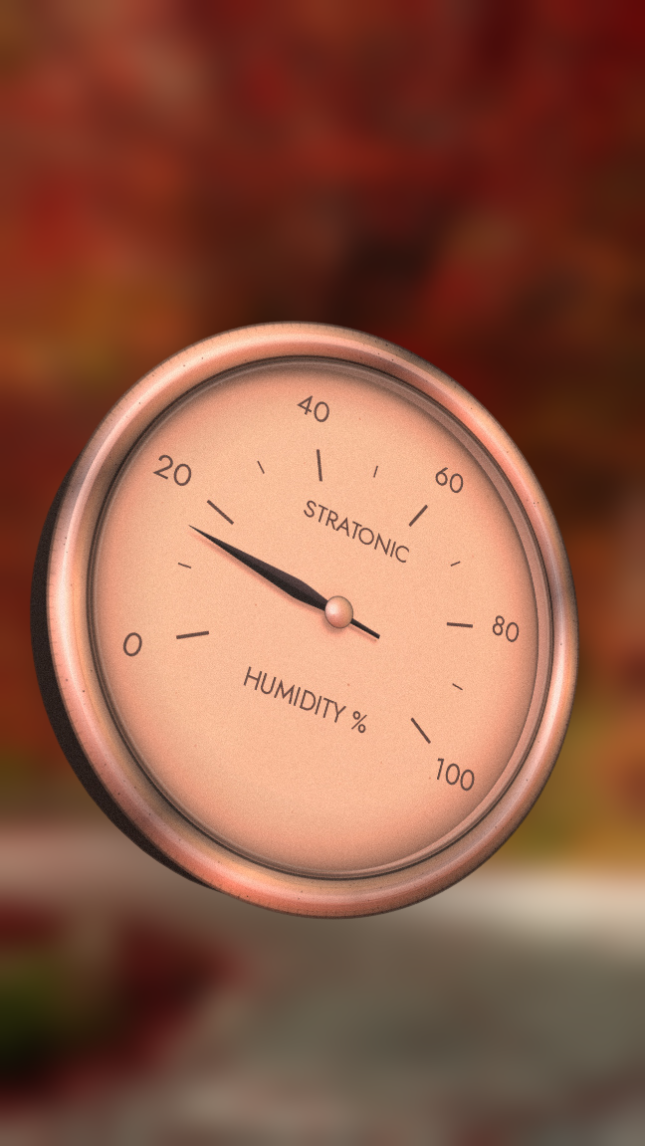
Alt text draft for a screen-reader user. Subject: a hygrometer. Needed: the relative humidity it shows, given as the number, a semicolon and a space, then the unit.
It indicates 15; %
